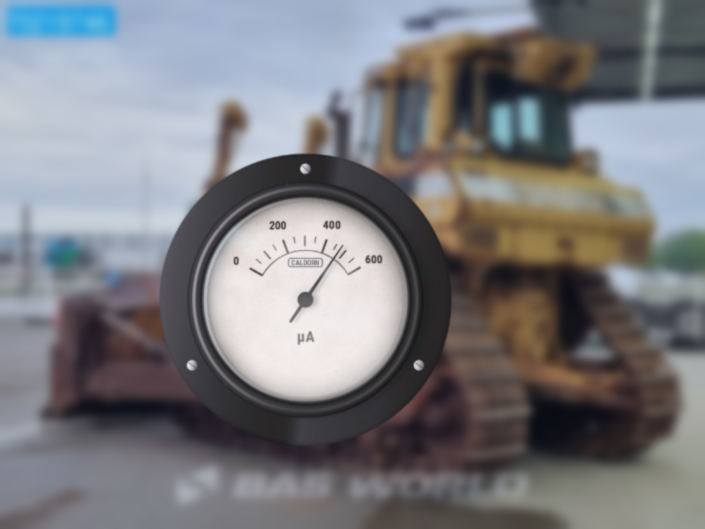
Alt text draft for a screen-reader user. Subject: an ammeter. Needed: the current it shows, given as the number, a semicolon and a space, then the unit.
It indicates 475; µA
